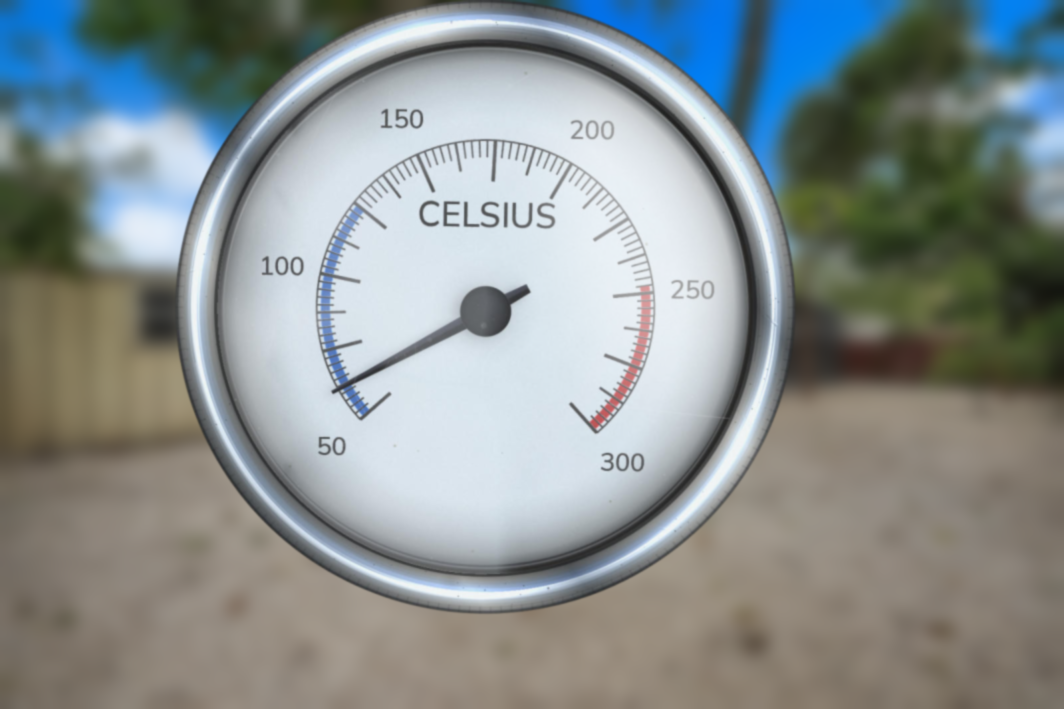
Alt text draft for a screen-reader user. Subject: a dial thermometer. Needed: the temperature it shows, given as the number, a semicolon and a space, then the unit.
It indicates 62.5; °C
